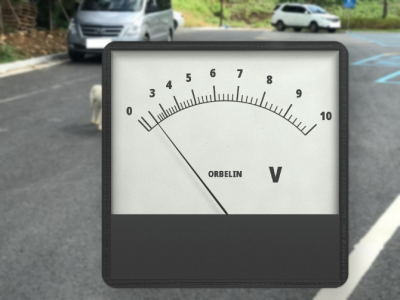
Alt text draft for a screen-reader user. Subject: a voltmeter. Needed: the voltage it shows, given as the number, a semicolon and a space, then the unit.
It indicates 2; V
